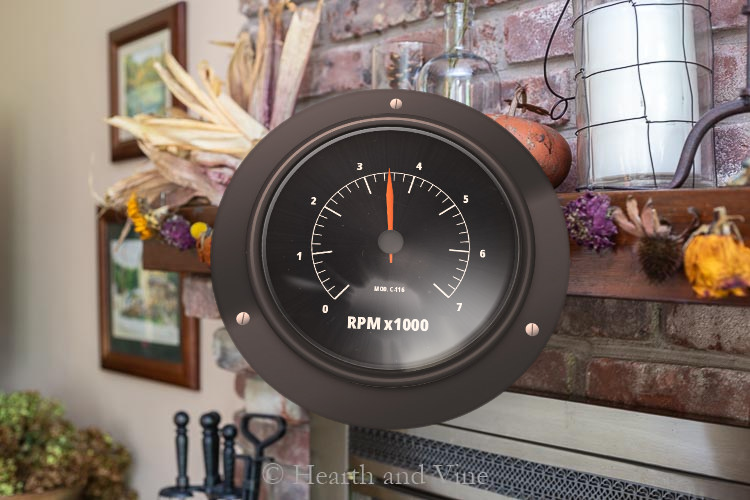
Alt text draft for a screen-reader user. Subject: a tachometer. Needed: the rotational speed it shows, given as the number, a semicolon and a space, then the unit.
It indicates 3500; rpm
